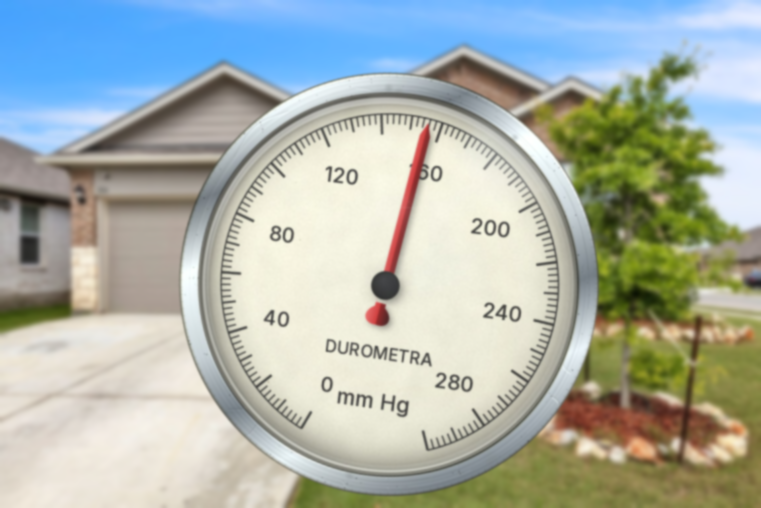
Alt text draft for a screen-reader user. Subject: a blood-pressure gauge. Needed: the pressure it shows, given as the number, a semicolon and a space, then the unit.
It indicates 156; mmHg
